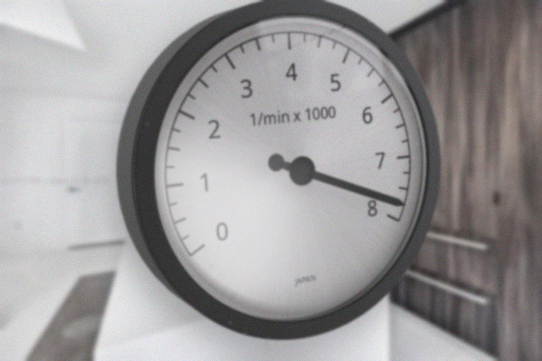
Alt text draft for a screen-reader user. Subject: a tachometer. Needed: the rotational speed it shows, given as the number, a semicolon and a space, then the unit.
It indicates 7750; rpm
